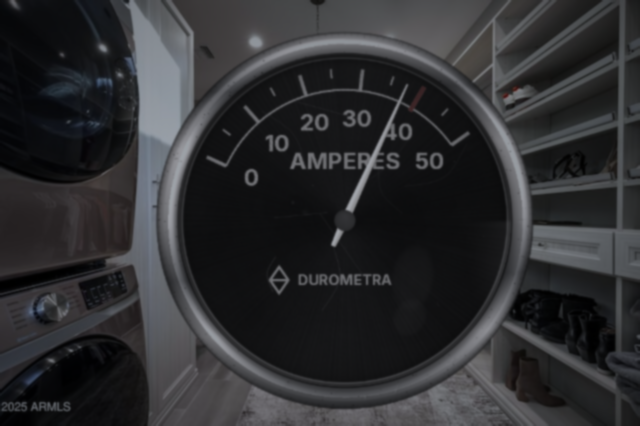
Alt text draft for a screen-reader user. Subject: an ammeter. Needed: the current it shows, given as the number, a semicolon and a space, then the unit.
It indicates 37.5; A
